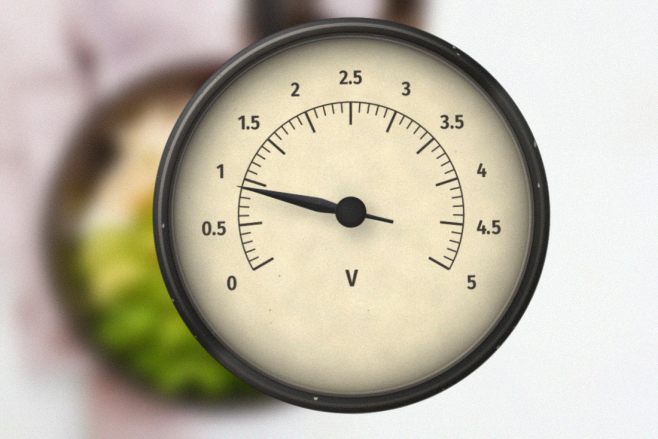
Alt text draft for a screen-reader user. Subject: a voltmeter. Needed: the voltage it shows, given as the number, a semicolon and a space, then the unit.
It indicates 0.9; V
